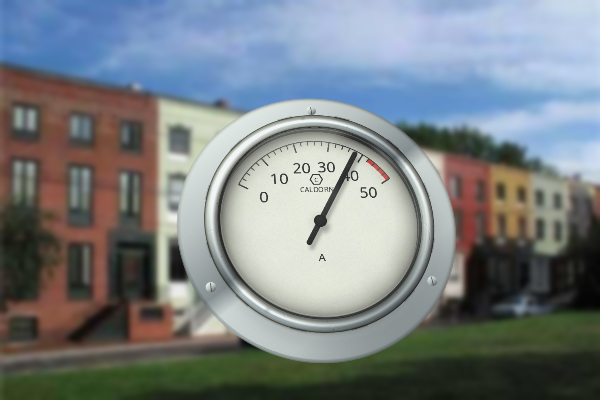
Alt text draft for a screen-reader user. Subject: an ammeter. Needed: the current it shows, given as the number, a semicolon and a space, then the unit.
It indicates 38; A
